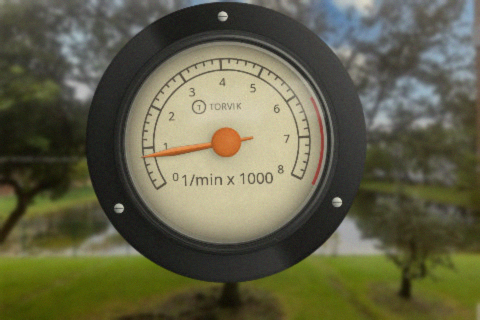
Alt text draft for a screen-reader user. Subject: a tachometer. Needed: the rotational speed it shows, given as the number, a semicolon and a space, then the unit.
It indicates 800; rpm
